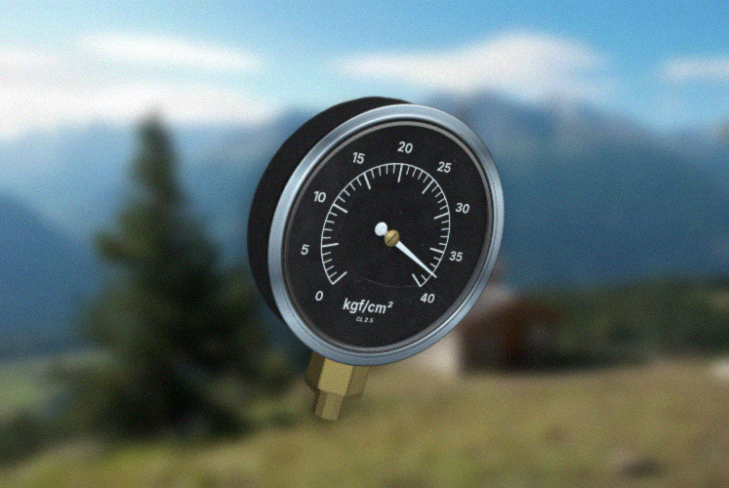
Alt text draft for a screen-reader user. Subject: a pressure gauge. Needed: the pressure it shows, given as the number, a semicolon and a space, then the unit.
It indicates 38; kg/cm²
